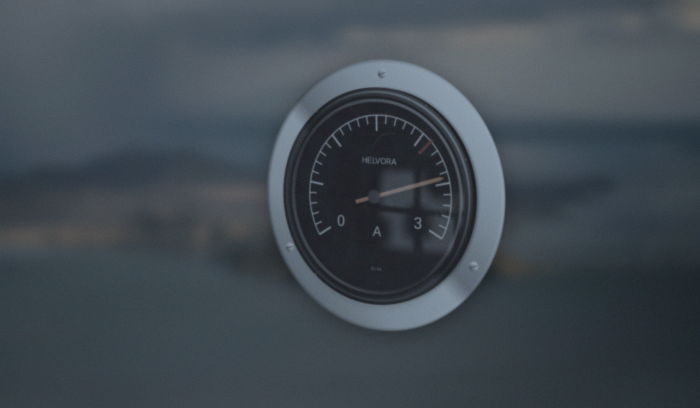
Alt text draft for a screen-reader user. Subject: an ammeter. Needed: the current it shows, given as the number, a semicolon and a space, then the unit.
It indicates 2.45; A
